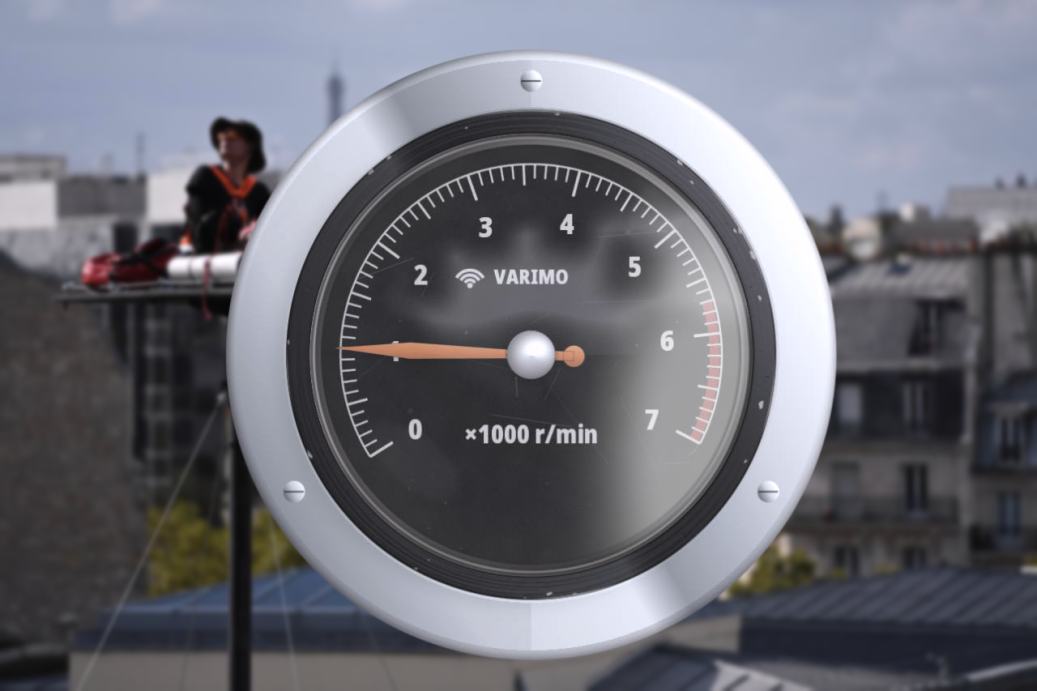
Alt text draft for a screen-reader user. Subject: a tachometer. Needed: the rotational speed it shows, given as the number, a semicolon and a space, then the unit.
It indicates 1000; rpm
